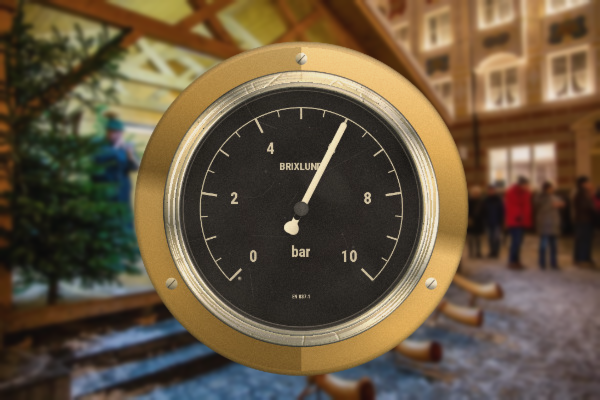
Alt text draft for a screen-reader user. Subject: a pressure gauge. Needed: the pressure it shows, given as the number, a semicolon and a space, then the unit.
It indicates 6; bar
